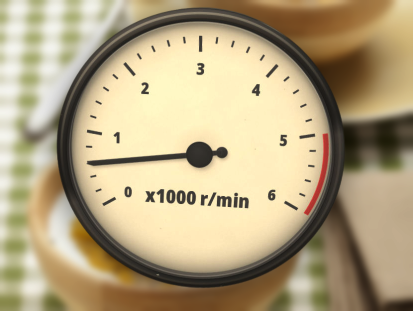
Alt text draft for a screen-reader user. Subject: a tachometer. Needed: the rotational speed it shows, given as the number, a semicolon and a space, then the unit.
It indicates 600; rpm
